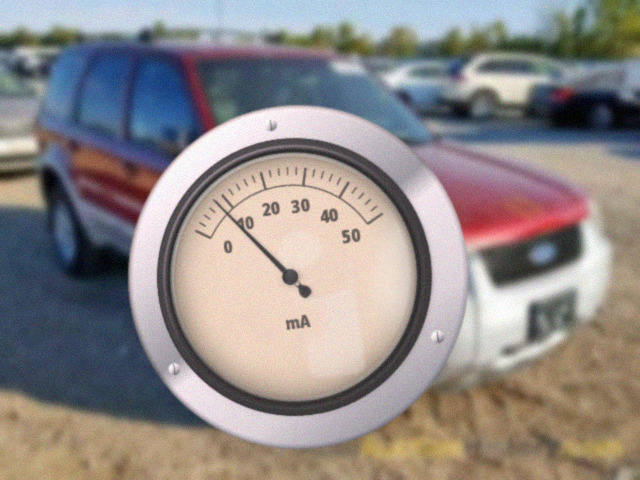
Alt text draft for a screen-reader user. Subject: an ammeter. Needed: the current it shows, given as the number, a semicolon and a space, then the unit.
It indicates 8; mA
